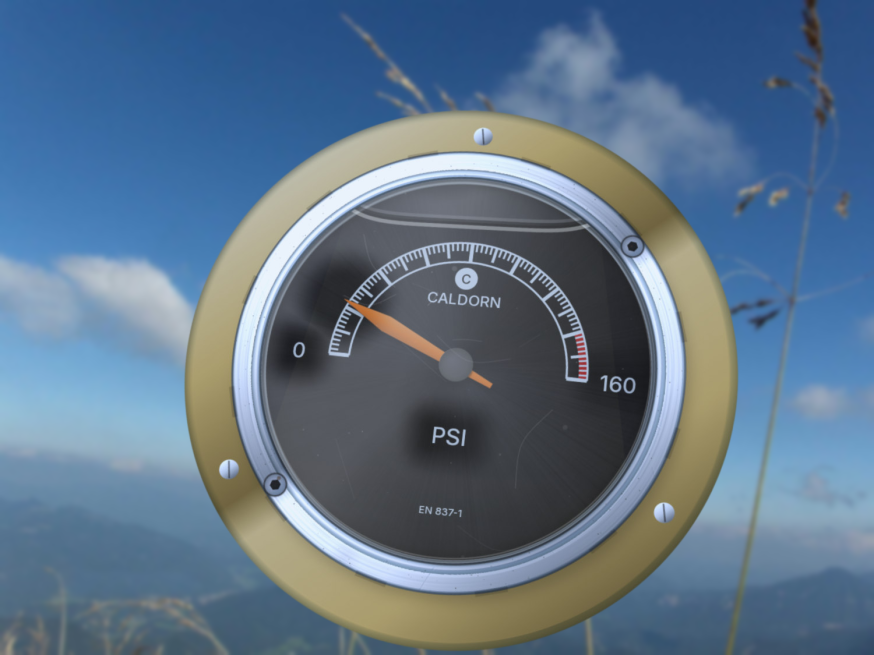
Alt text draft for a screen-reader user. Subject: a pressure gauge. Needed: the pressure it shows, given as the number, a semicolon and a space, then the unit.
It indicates 22; psi
